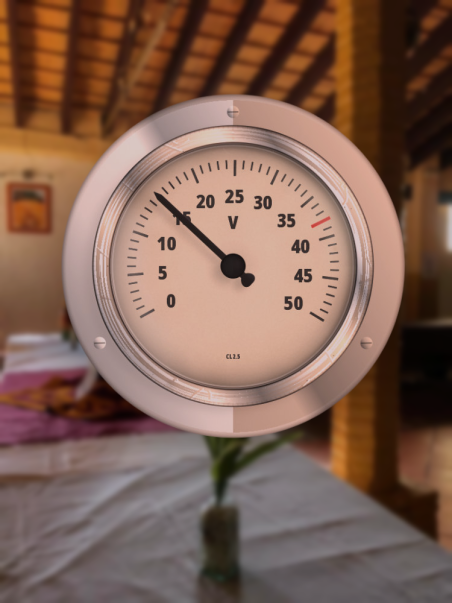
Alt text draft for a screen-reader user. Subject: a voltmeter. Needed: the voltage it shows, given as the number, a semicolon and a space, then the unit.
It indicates 15; V
